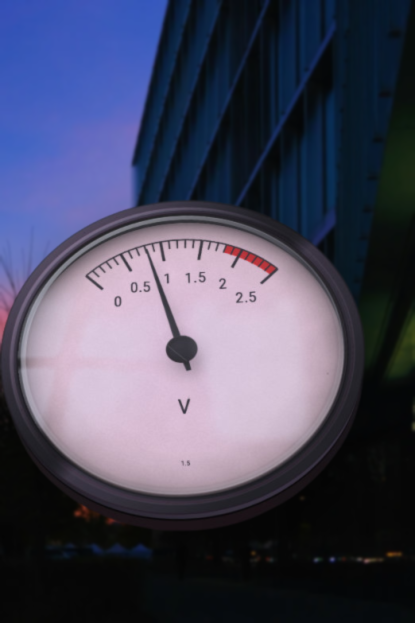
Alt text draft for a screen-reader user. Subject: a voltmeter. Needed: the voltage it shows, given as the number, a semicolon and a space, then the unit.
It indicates 0.8; V
